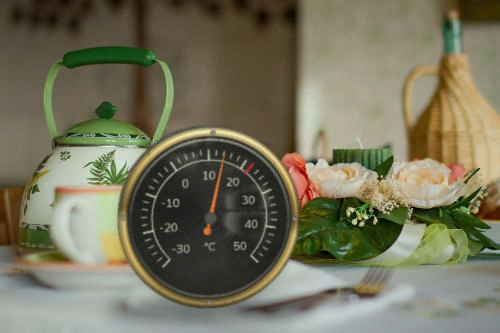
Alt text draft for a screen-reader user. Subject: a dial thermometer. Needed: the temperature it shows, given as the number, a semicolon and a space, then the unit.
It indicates 14; °C
